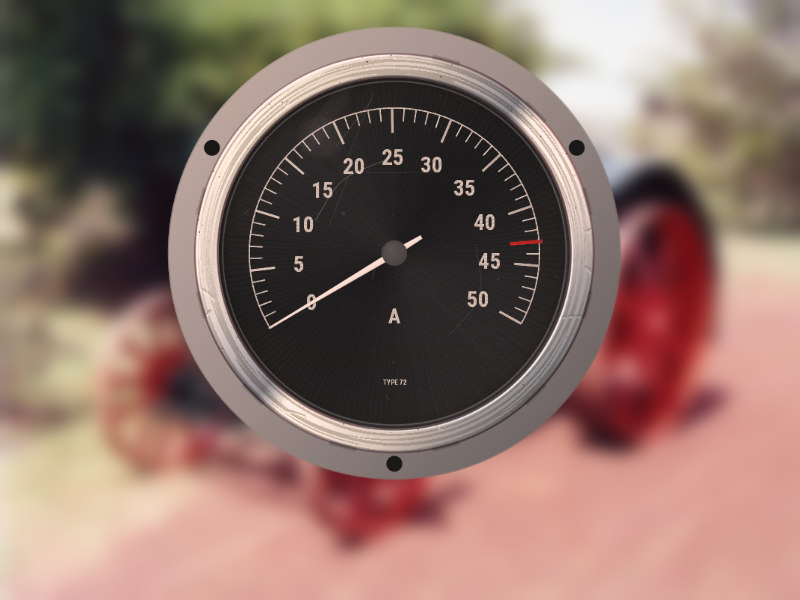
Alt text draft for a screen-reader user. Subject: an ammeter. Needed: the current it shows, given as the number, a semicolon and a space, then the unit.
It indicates 0; A
